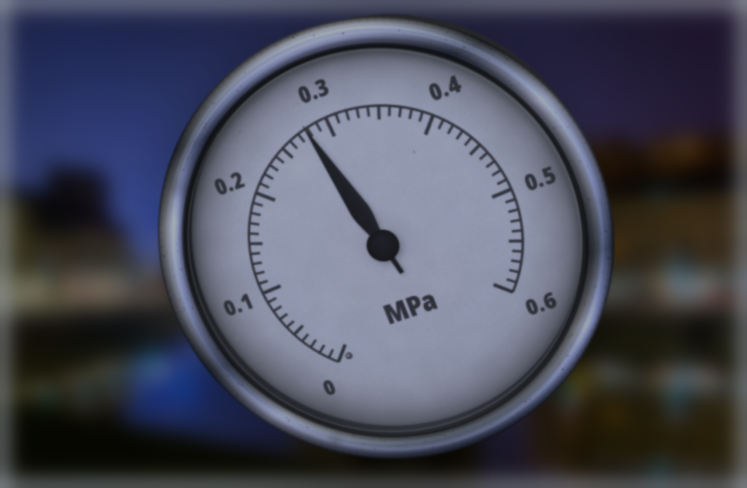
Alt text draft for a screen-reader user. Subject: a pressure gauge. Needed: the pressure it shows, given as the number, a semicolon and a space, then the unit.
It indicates 0.28; MPa
